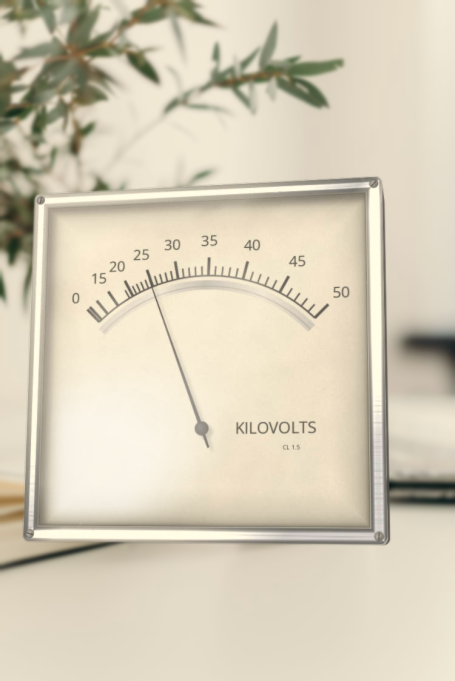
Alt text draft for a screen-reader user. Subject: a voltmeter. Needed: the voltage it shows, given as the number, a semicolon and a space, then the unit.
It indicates 25; kV
